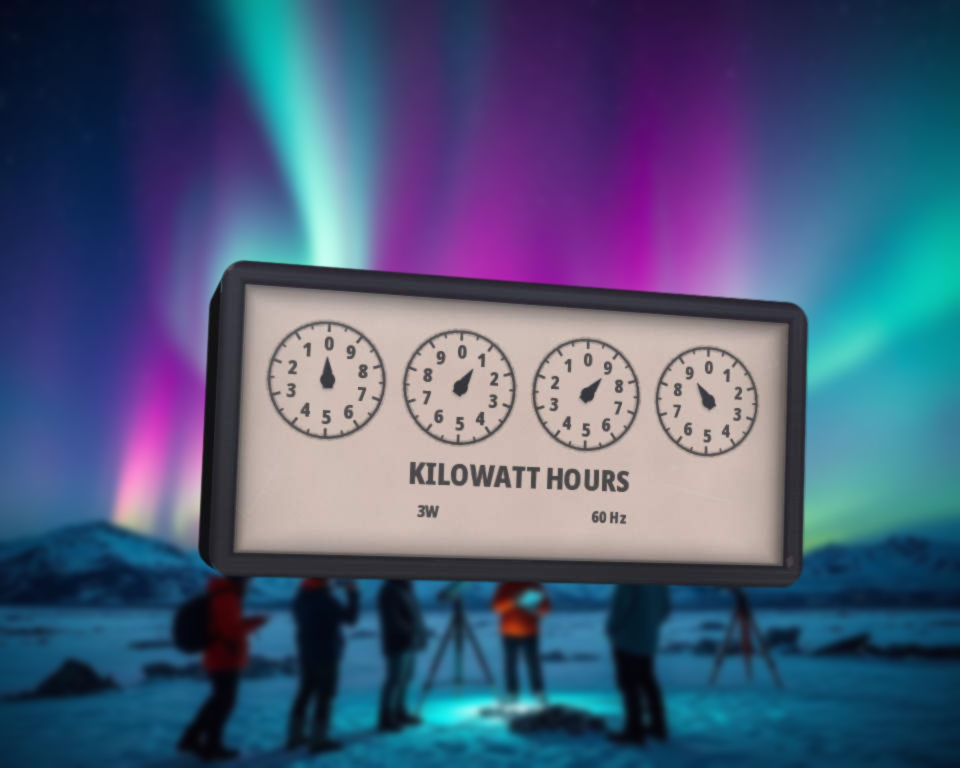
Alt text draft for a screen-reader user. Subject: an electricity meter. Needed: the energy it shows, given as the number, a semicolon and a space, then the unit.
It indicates 89; kWh
